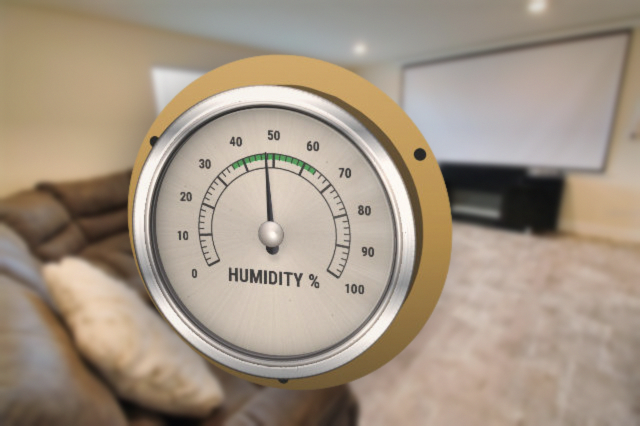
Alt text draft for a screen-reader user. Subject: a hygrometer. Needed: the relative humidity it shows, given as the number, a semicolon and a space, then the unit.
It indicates 48; %
